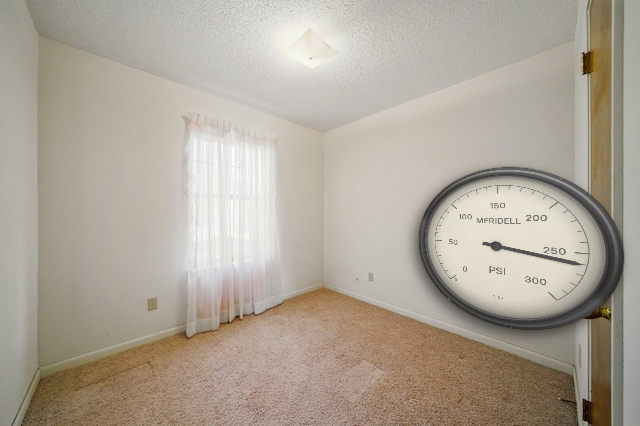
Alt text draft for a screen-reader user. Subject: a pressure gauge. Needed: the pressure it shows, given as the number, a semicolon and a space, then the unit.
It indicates 260; psi
